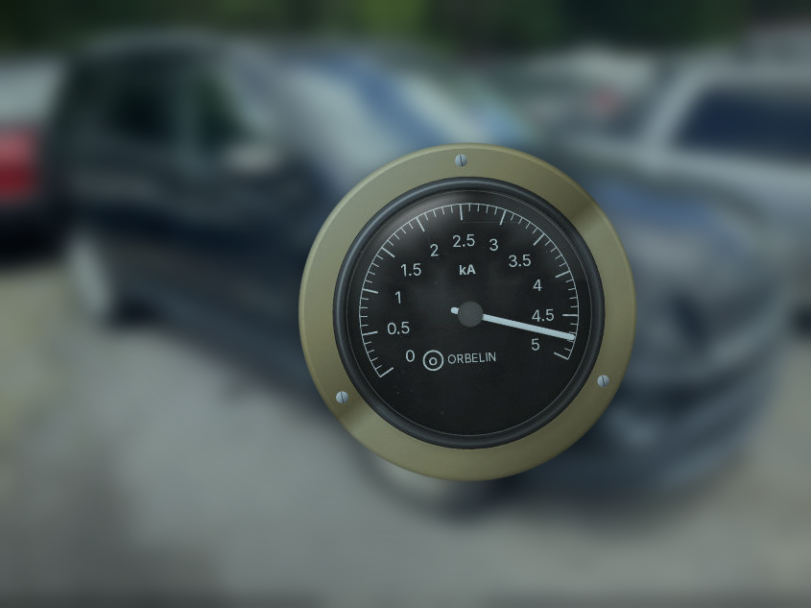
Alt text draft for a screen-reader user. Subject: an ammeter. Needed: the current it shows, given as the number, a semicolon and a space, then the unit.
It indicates 4.75; kA
